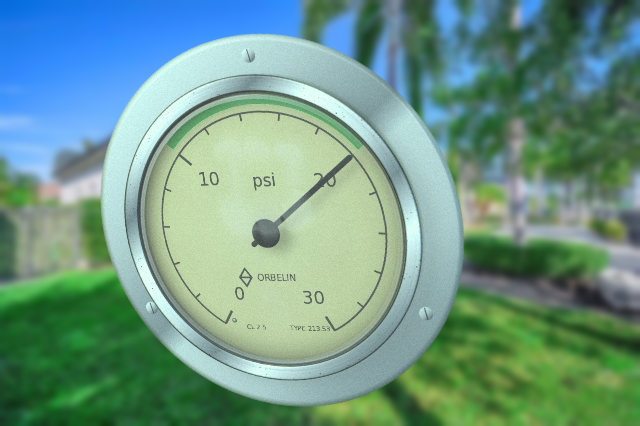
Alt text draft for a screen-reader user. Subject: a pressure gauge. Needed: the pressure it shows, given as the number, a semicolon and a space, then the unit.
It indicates 20; psi
